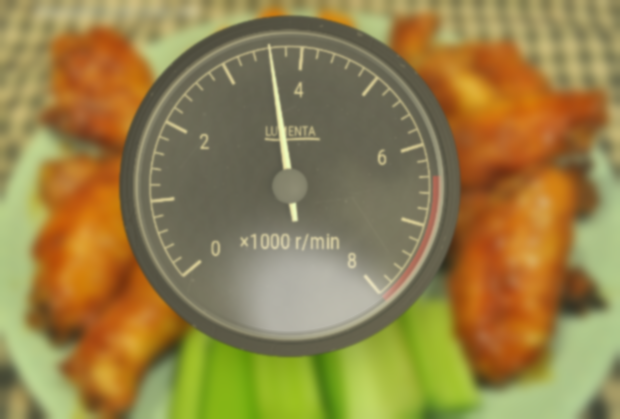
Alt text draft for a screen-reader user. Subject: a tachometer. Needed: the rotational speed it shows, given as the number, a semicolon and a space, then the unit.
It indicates 3600; rpm
